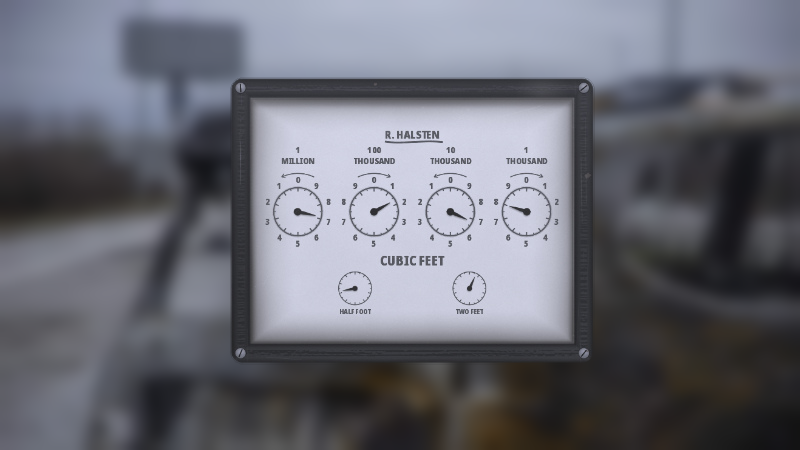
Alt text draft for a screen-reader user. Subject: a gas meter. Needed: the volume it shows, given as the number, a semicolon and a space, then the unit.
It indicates 716800; ft³
